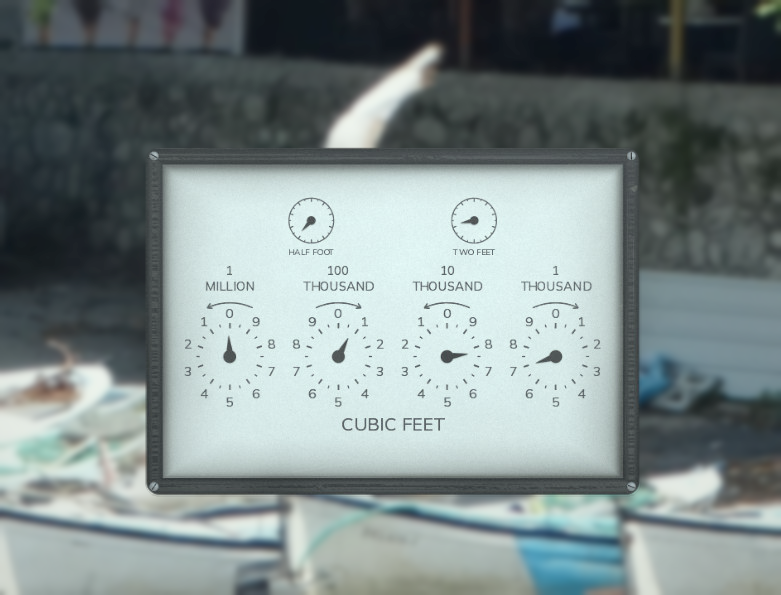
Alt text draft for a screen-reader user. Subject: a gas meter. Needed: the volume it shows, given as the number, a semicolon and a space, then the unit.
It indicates 7700; ft³
